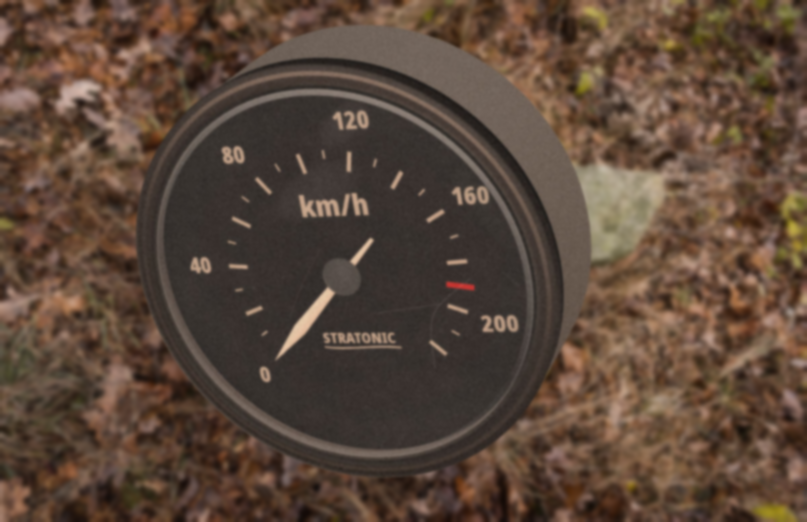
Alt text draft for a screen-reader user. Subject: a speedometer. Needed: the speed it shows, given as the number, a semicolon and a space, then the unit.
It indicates 0; km/h
